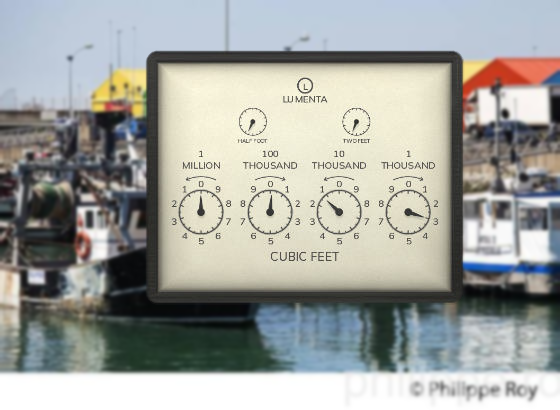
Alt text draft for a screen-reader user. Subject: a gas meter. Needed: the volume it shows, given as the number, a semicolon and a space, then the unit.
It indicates 1300; ft³
